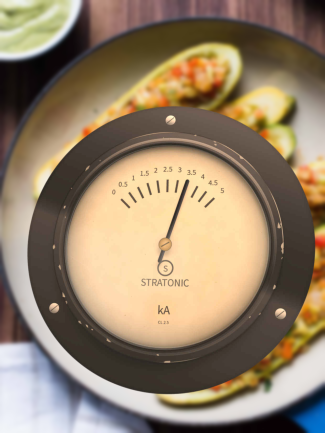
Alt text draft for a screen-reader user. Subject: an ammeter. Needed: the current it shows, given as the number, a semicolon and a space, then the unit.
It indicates 3.5; kA
